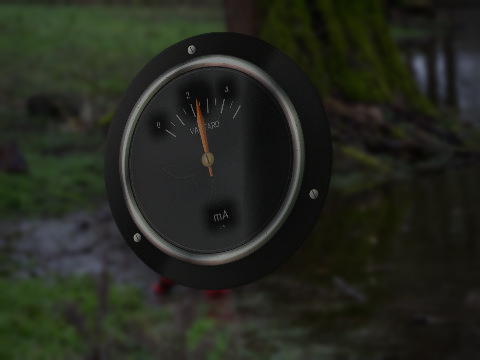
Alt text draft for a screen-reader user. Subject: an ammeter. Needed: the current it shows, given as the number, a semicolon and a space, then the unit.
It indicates 2.5; mA
